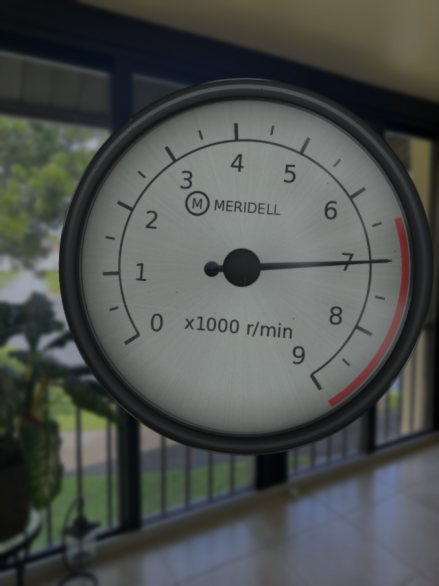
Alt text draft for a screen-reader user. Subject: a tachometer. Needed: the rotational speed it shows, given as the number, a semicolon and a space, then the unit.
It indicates 7000; rpm
